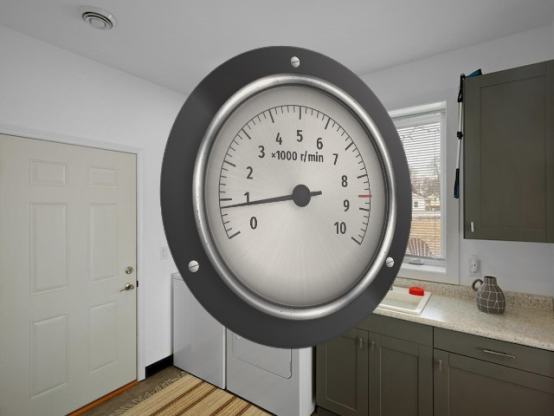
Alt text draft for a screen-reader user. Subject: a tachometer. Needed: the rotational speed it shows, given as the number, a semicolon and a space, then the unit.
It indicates 800; rpm
